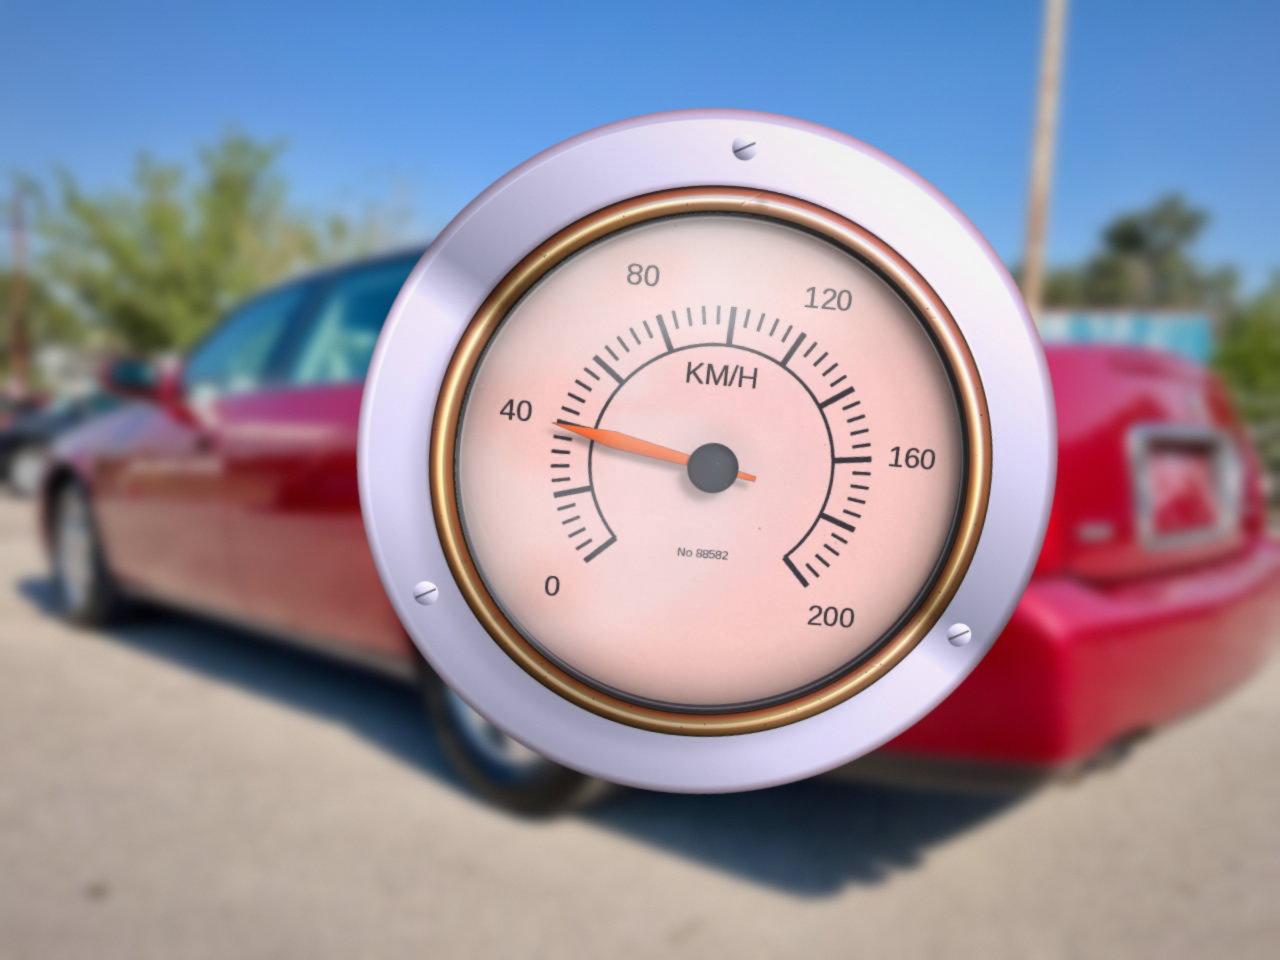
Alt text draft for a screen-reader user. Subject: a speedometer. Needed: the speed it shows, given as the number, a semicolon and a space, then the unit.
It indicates 40; km/h
